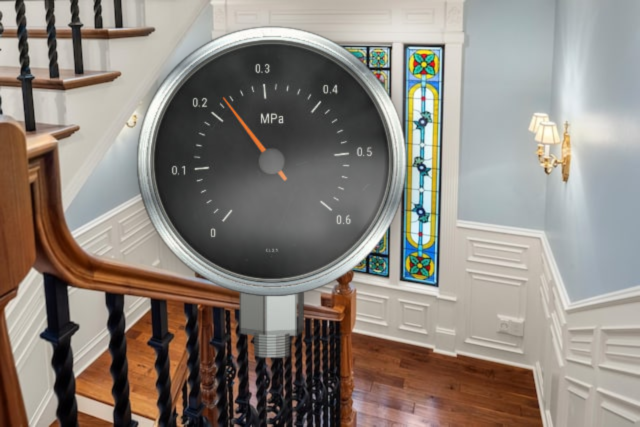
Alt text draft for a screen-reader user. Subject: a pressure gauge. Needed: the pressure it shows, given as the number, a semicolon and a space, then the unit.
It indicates 0.23; MPa
